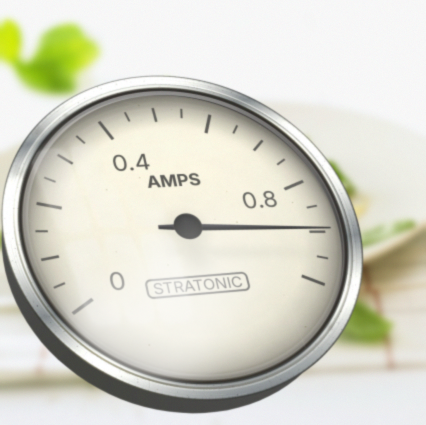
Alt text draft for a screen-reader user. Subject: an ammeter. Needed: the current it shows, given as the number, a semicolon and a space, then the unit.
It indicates 0.9; A
